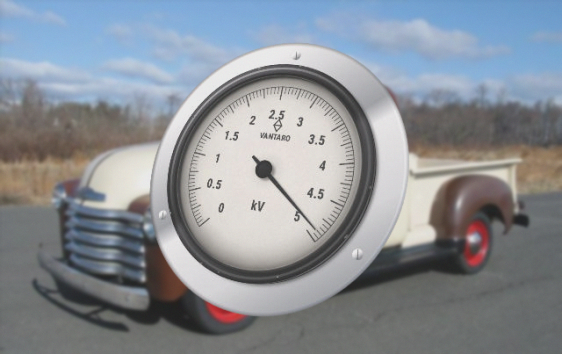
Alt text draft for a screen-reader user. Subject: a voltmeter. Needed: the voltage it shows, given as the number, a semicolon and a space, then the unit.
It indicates 4.9; kV
